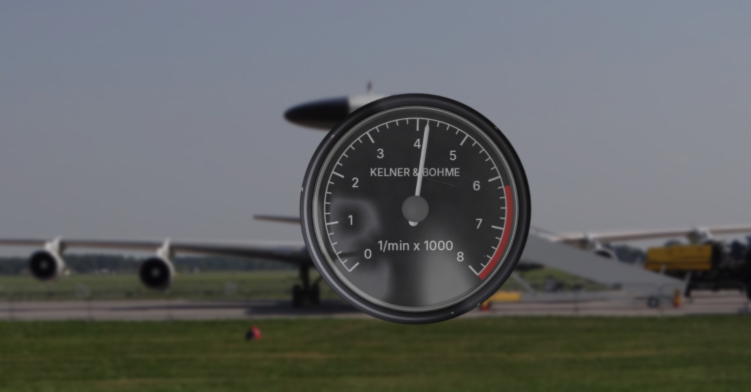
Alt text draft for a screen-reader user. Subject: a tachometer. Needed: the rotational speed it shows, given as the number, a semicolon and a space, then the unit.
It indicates 4200; rpm
